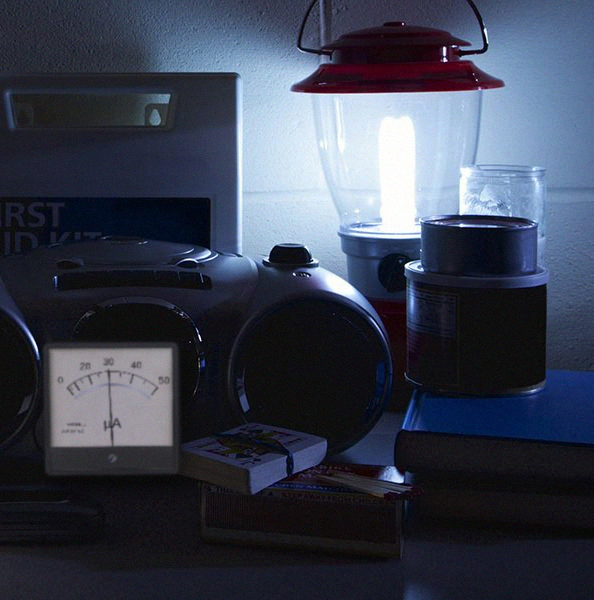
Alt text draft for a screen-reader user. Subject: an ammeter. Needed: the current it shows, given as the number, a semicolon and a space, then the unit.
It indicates 30; µA
